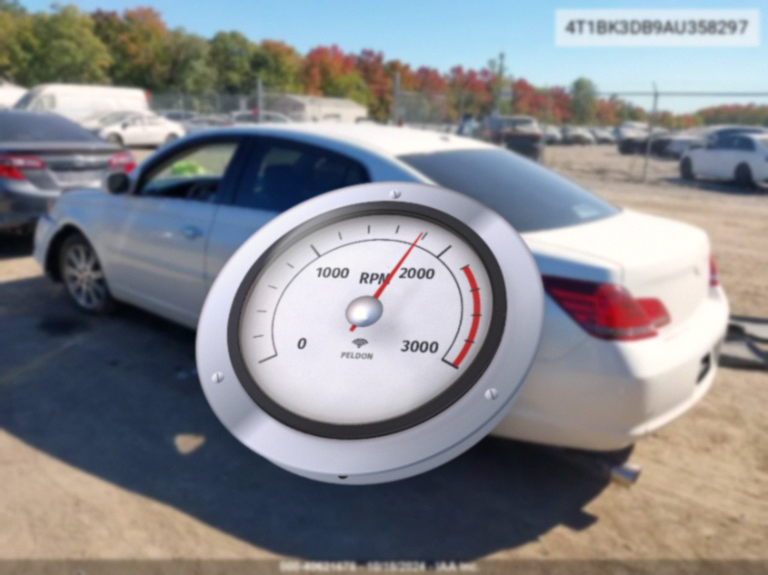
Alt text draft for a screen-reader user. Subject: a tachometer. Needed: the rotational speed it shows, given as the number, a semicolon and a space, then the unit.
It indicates 1800; rpm
